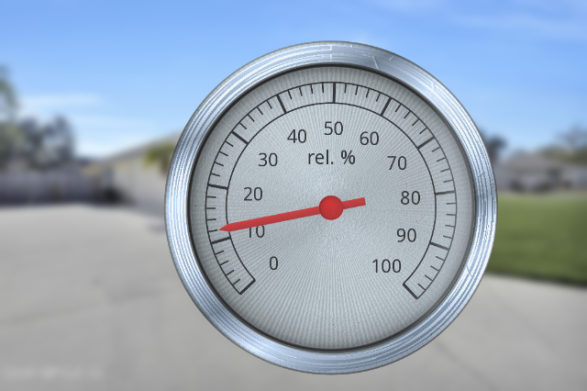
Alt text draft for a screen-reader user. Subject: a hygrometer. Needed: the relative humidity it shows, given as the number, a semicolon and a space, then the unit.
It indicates 12; %
